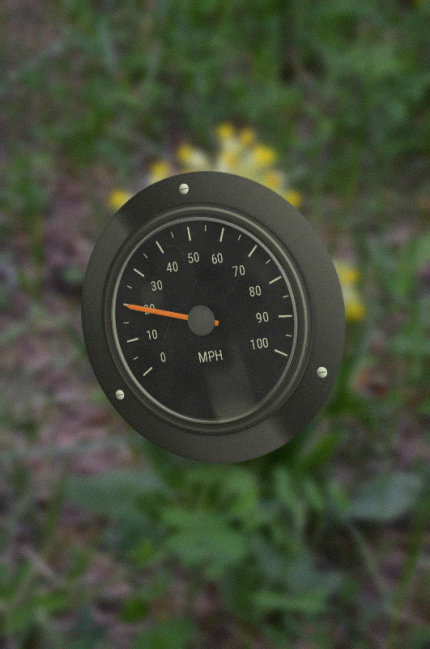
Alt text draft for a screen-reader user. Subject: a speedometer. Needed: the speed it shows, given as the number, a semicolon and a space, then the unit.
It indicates 20; mph
